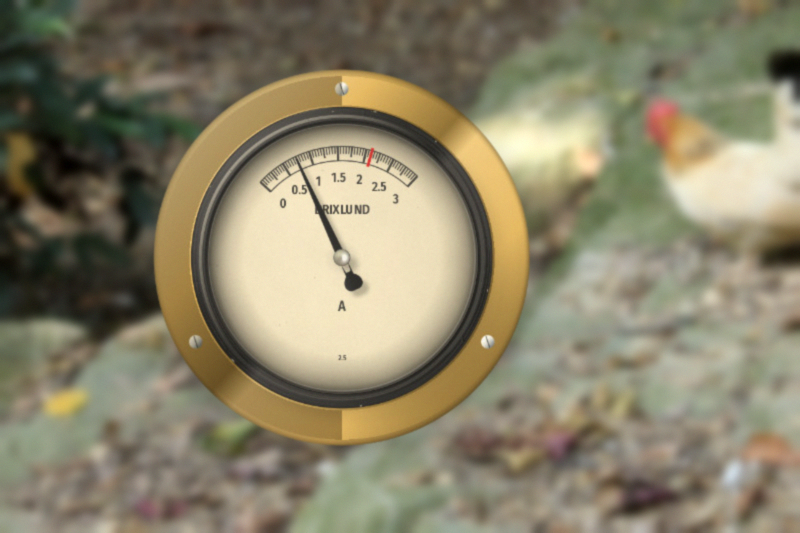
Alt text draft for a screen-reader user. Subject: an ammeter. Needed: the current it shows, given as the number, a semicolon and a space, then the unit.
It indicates 0.75; A
